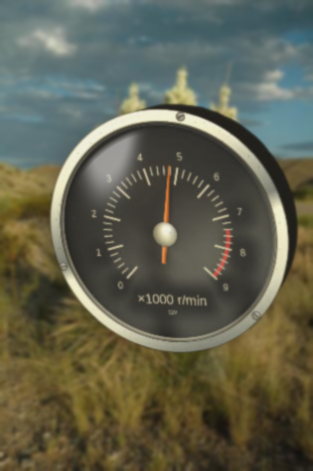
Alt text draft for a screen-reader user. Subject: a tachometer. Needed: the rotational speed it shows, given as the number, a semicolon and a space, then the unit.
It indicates 4800; rpm
